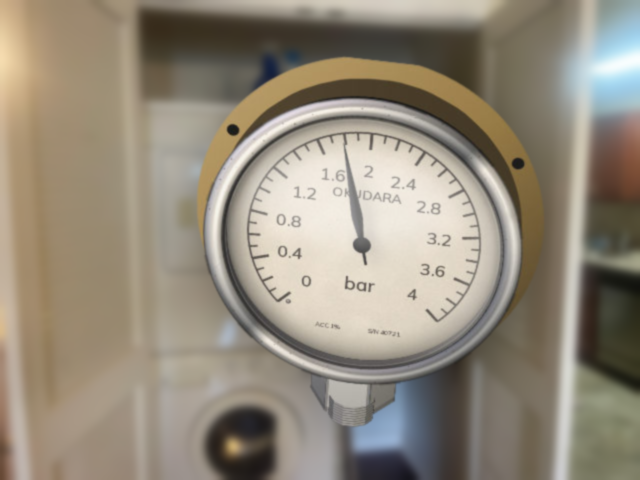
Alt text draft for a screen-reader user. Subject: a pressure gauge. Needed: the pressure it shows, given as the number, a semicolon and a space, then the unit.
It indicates 1.8; bar
